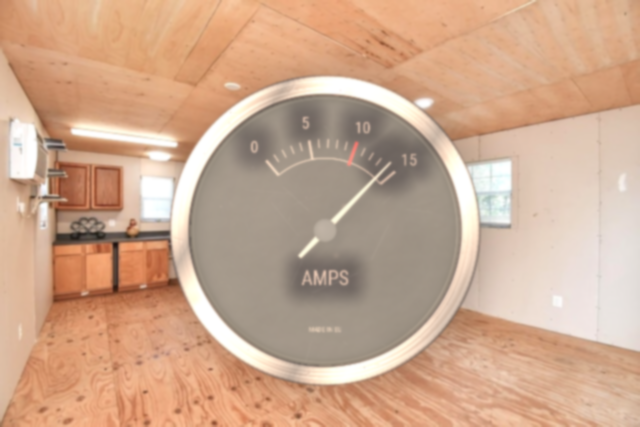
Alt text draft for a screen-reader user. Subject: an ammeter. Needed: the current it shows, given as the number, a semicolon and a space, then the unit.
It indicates 14; A
